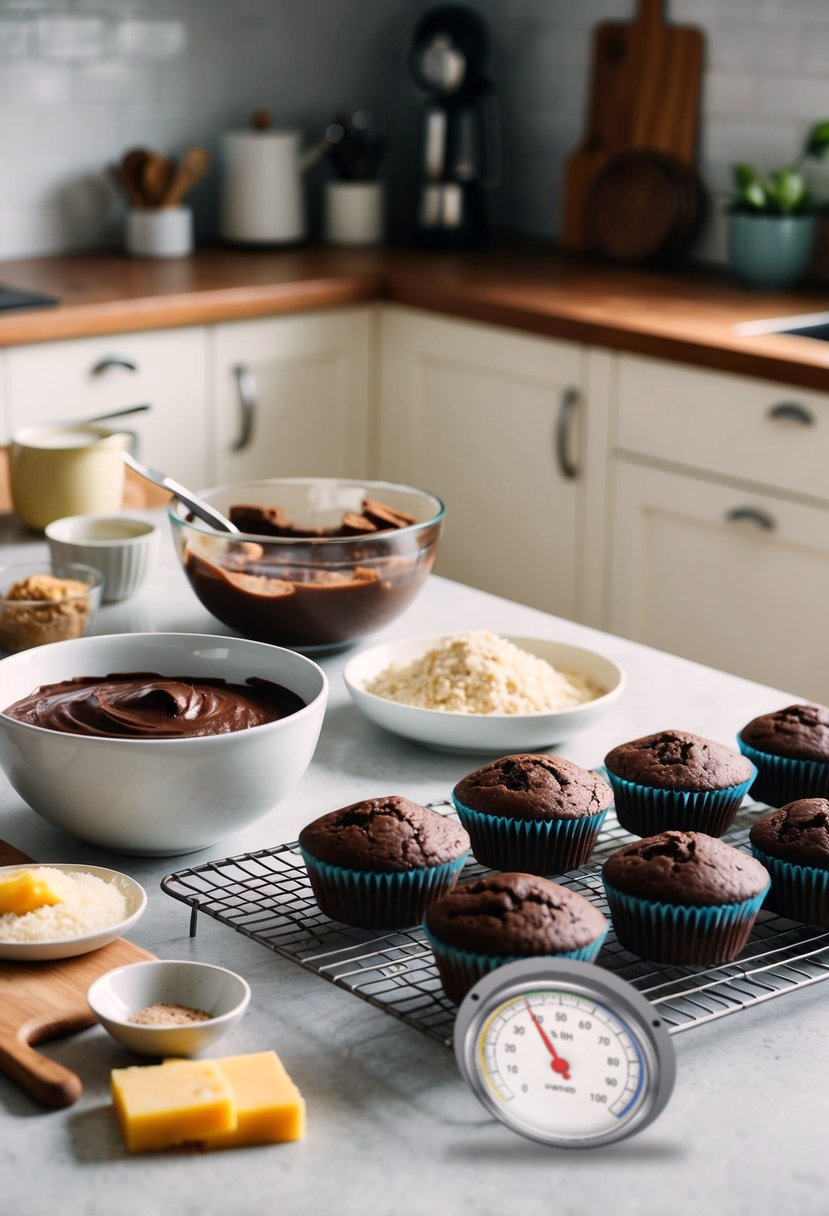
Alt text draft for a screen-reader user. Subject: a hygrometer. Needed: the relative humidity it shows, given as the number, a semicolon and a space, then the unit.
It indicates 40; %
